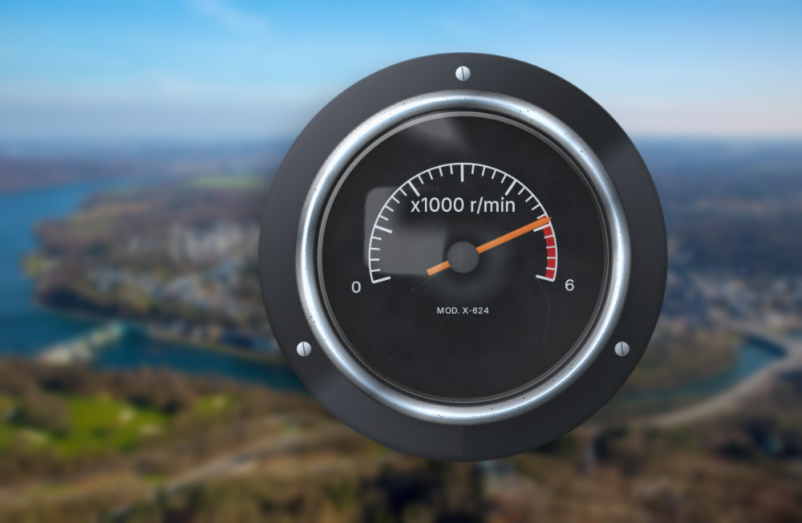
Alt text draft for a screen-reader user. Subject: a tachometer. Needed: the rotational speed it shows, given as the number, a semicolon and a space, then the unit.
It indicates 4900; rpm
